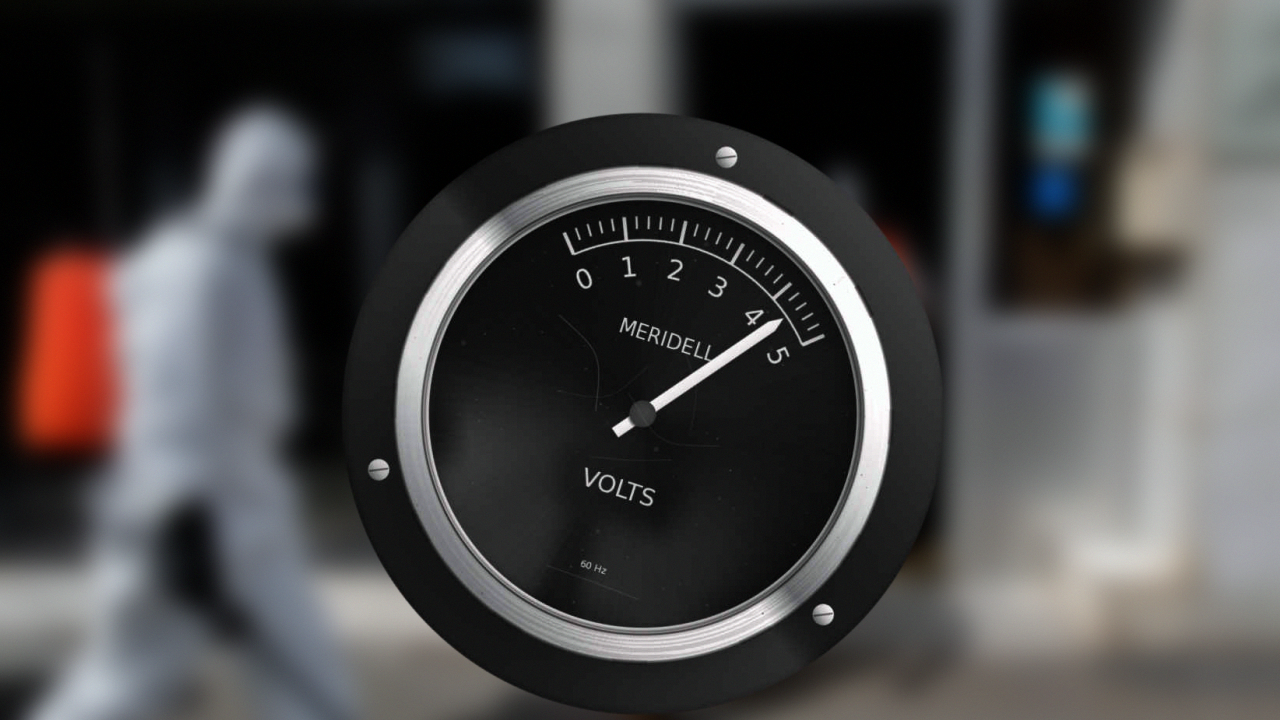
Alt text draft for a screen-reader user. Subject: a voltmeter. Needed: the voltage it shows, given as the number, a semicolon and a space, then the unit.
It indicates 4.4; V
